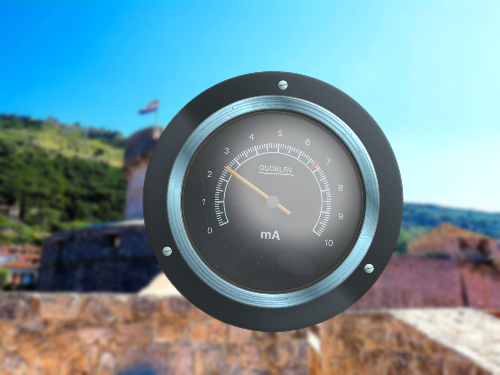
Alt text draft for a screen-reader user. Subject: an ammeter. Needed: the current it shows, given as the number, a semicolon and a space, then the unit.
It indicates 2.5; mA
